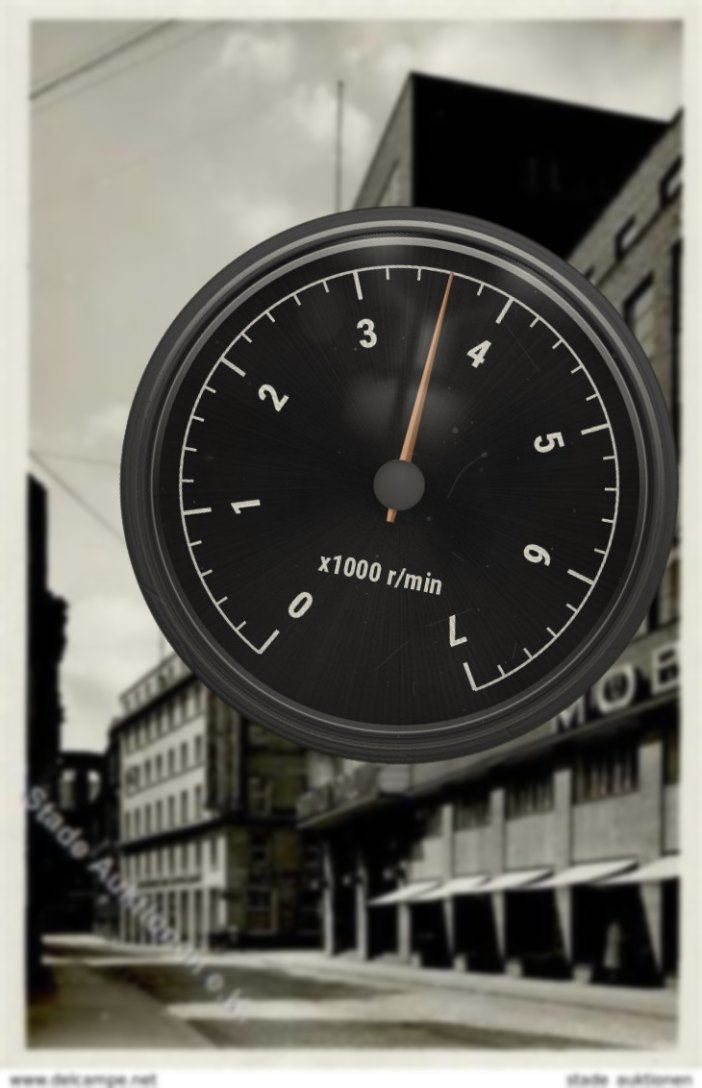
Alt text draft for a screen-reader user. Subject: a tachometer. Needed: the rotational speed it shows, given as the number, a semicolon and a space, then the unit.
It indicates 3600; rpm
